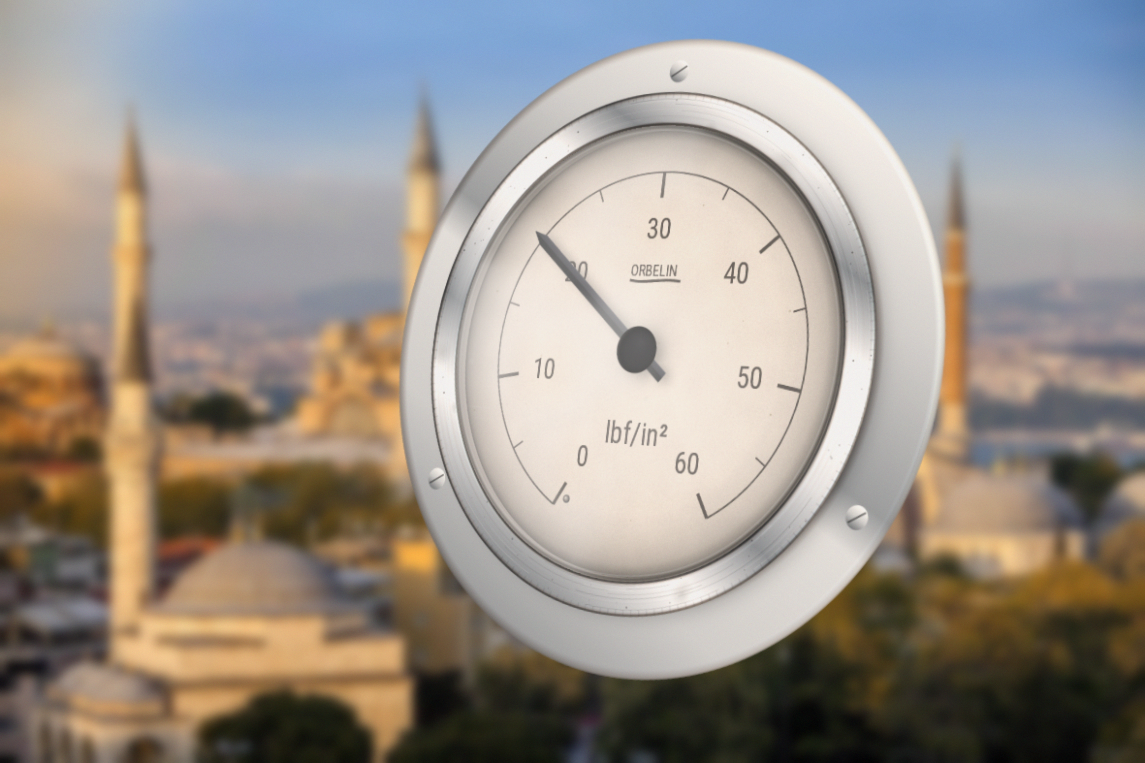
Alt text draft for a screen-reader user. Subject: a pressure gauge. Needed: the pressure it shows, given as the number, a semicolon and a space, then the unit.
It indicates 20; psi
